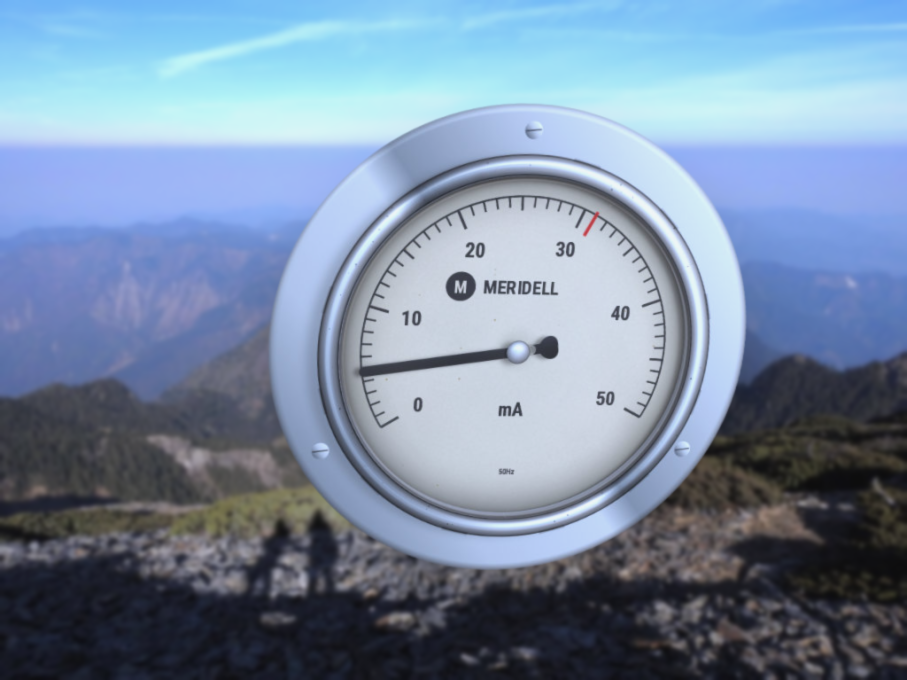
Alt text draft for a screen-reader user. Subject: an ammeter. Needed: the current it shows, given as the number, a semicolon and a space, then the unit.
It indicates 5; mA
